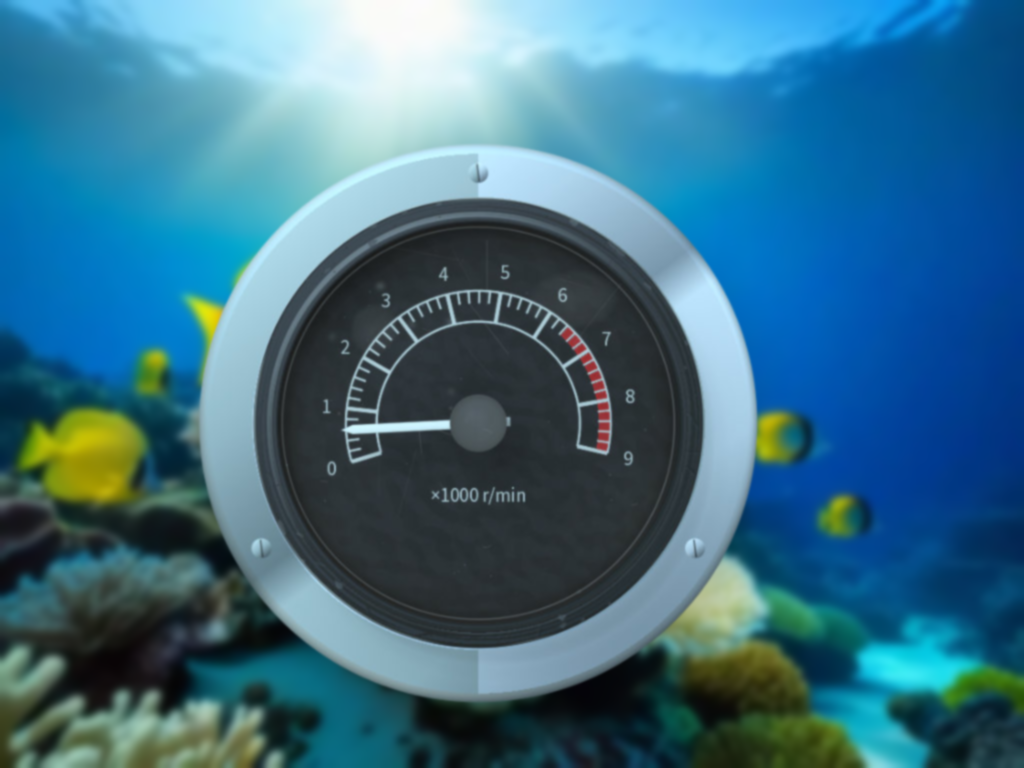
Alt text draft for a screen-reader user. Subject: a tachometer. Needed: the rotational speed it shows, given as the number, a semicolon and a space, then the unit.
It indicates 600; rpm
